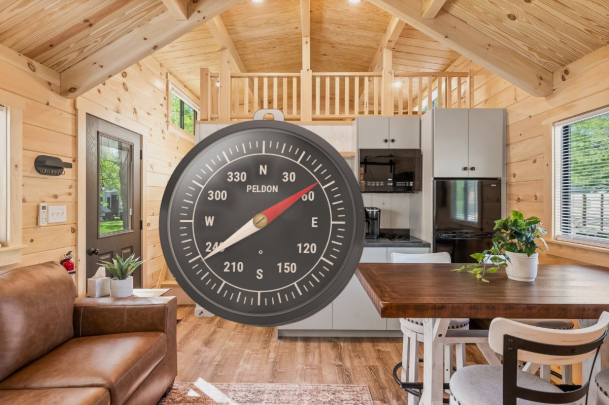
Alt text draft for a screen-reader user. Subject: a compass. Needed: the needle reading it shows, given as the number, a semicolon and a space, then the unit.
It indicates 55; °
